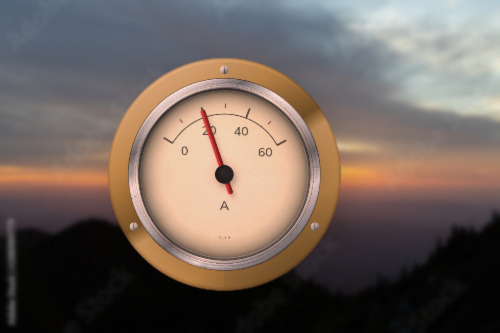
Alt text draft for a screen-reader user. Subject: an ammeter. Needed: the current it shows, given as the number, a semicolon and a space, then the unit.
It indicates 20; A
